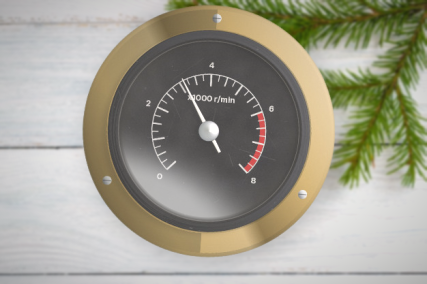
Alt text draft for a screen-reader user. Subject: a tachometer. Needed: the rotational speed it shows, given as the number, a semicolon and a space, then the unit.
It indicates 3125; rpm
